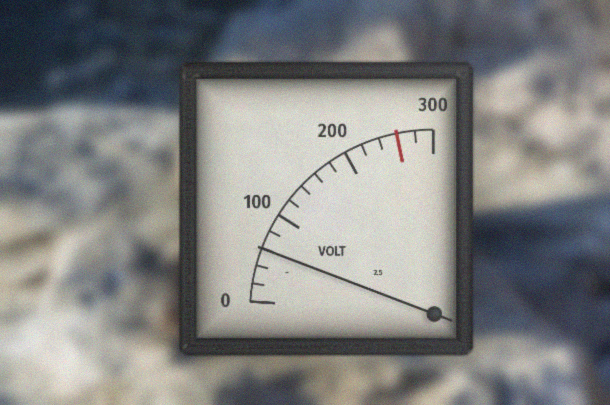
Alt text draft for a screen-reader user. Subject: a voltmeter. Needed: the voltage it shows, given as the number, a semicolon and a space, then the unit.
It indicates 60; V
